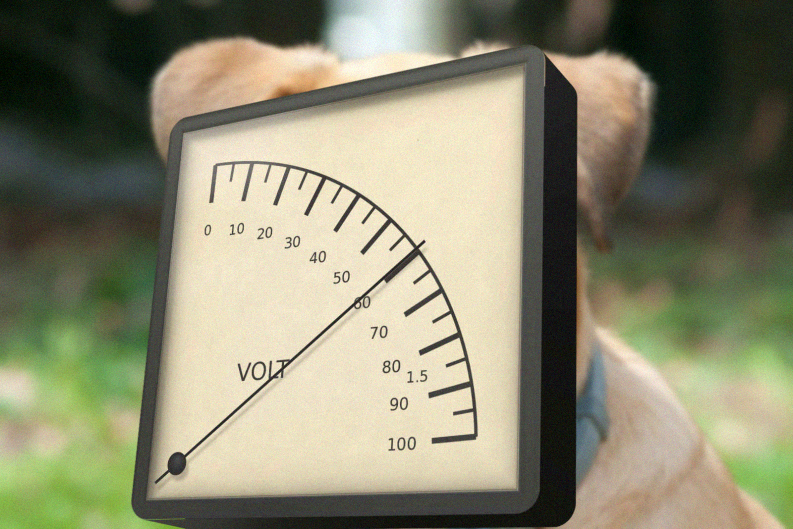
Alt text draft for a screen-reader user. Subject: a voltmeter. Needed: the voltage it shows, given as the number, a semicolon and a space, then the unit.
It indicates 60; V
